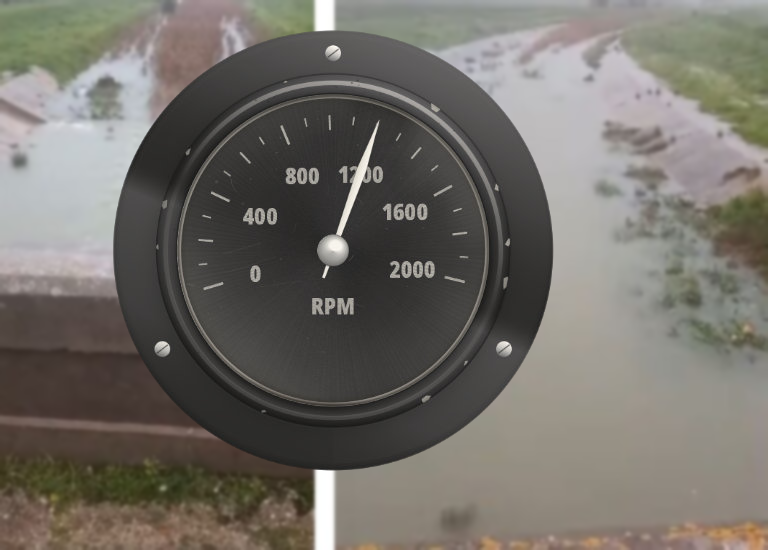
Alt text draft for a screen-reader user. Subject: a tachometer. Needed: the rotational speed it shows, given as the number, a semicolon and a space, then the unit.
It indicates 1200; rpm
